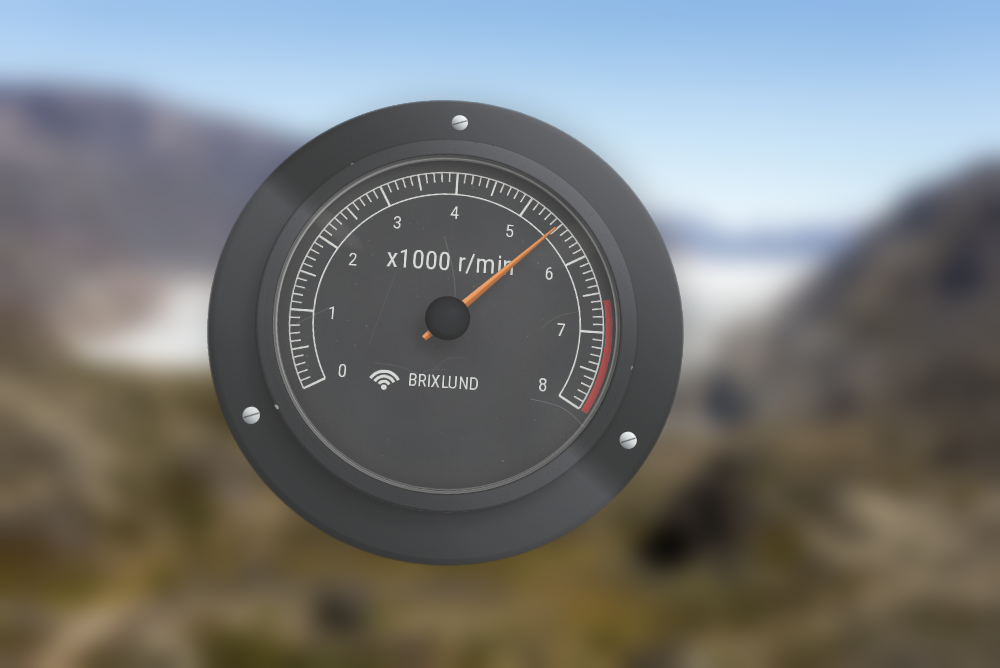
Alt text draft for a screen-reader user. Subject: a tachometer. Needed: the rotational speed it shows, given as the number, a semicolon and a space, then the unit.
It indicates 5500; rpm
